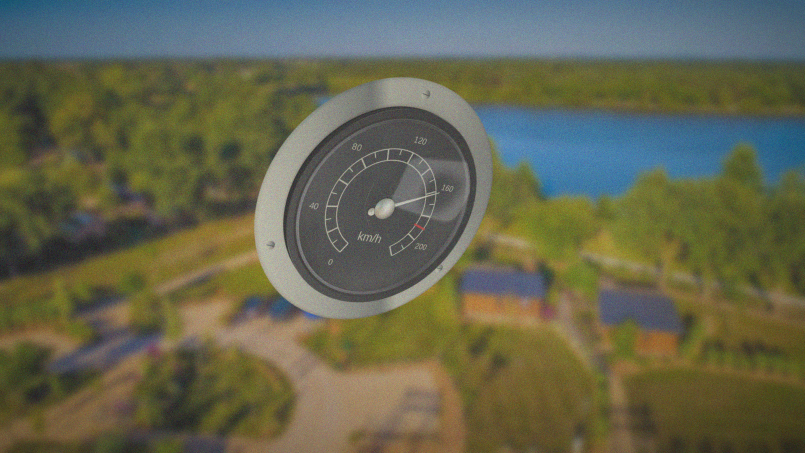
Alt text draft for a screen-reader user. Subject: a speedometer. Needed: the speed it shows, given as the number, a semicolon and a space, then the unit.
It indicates 160; km/h
